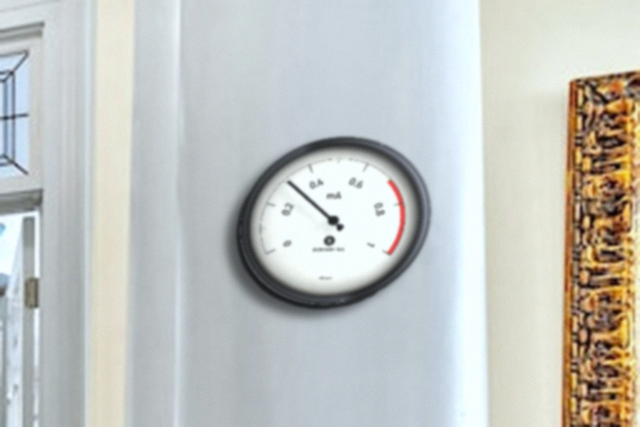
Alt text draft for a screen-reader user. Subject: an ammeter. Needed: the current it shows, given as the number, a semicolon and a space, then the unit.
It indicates 0.3; mA
